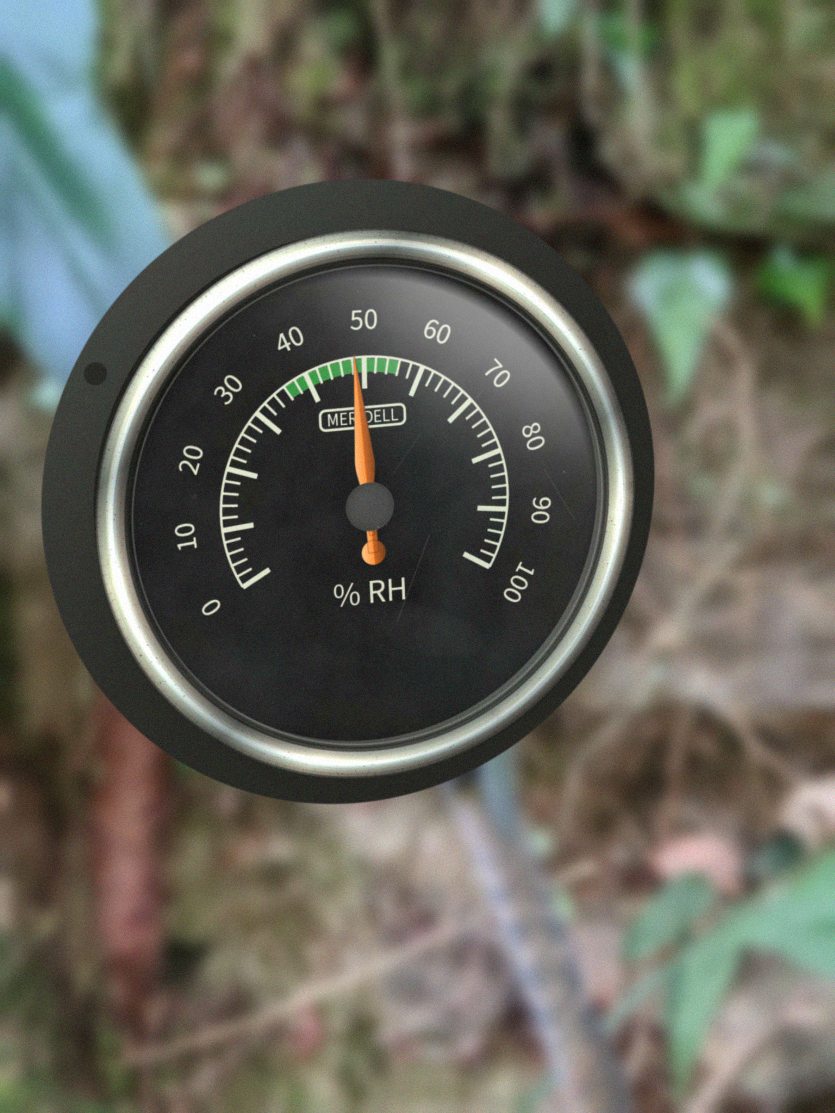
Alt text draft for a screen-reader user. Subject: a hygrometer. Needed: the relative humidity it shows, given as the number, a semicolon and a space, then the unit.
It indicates 48; %
